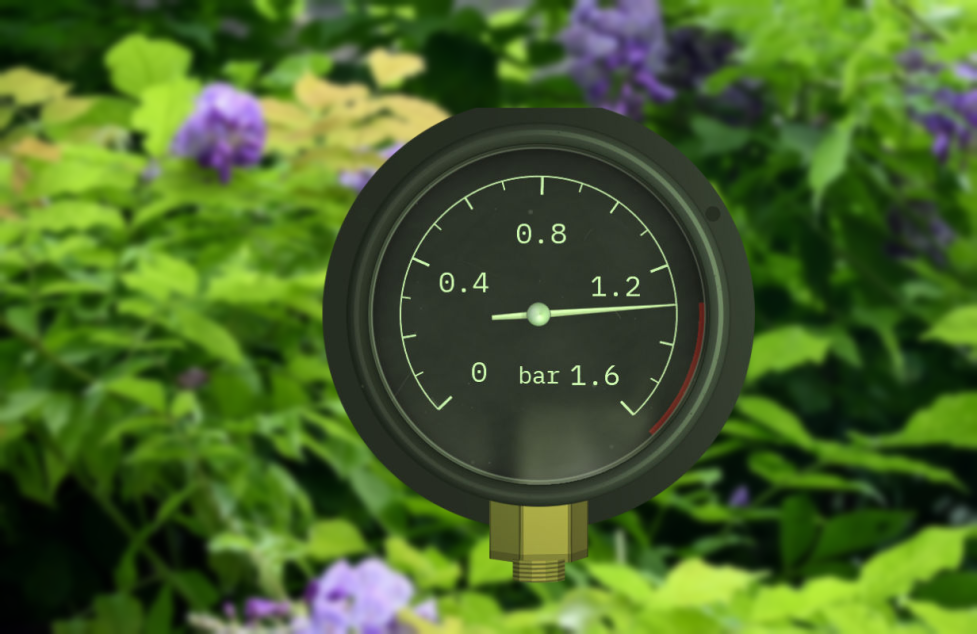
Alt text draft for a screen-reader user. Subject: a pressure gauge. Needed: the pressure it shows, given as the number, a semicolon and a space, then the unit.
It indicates 1.3; bar
